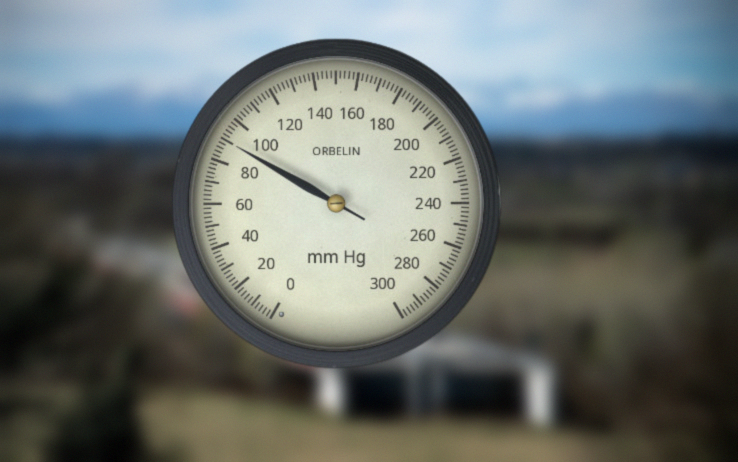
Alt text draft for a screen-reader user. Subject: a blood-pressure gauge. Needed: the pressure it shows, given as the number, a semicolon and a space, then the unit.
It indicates 90; mmHg
